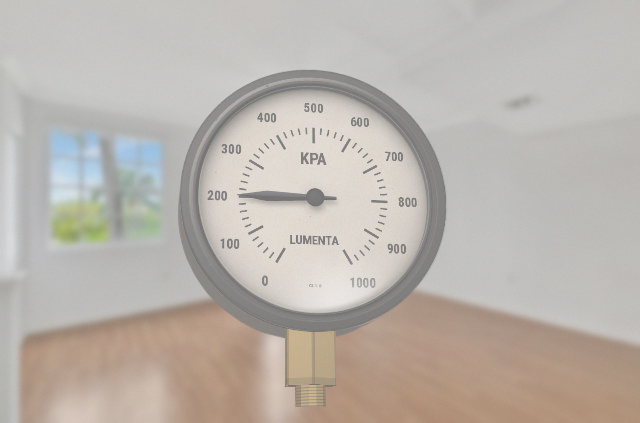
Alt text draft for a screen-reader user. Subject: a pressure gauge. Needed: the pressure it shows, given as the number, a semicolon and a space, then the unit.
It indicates 200; kPa
